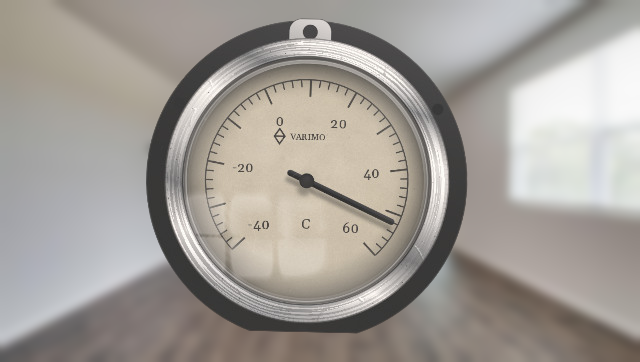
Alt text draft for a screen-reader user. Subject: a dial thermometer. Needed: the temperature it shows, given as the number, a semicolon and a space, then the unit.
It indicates 52; °C
